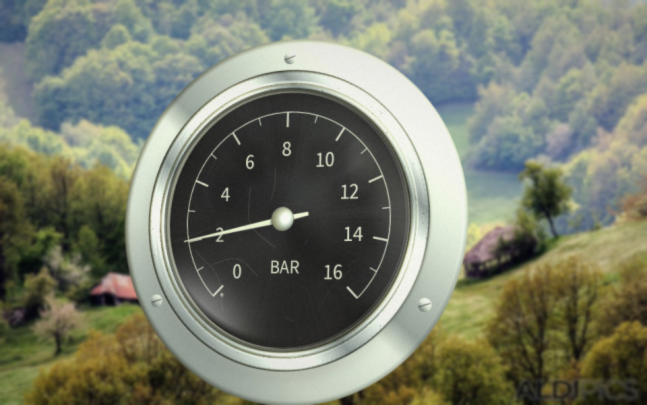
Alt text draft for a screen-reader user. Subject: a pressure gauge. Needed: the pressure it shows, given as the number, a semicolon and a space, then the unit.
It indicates 2; bar
